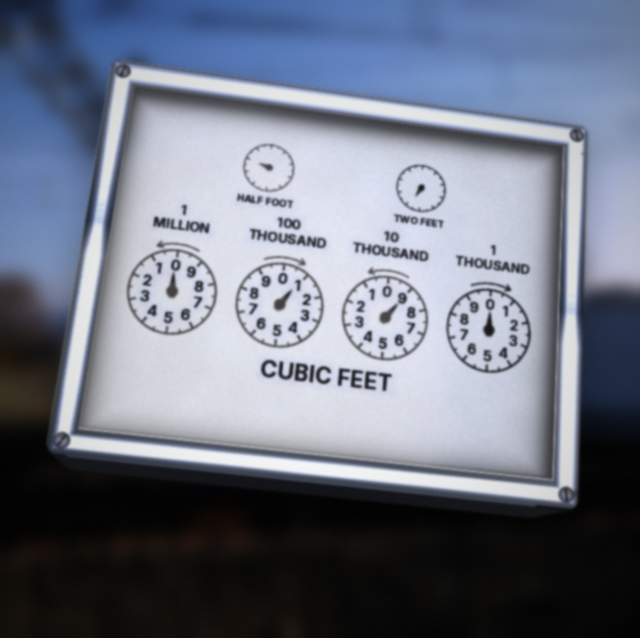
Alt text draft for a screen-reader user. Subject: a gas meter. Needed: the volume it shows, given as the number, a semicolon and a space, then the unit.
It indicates 9000; ft³
